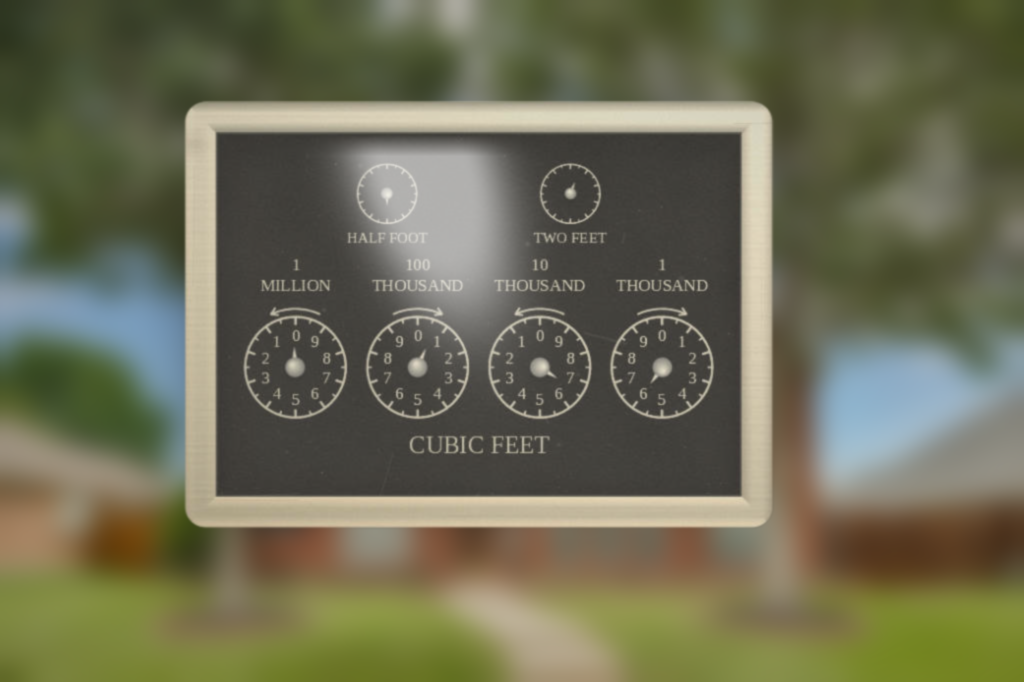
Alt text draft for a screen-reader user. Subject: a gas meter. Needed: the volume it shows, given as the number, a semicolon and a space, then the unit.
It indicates 6600; ft³
